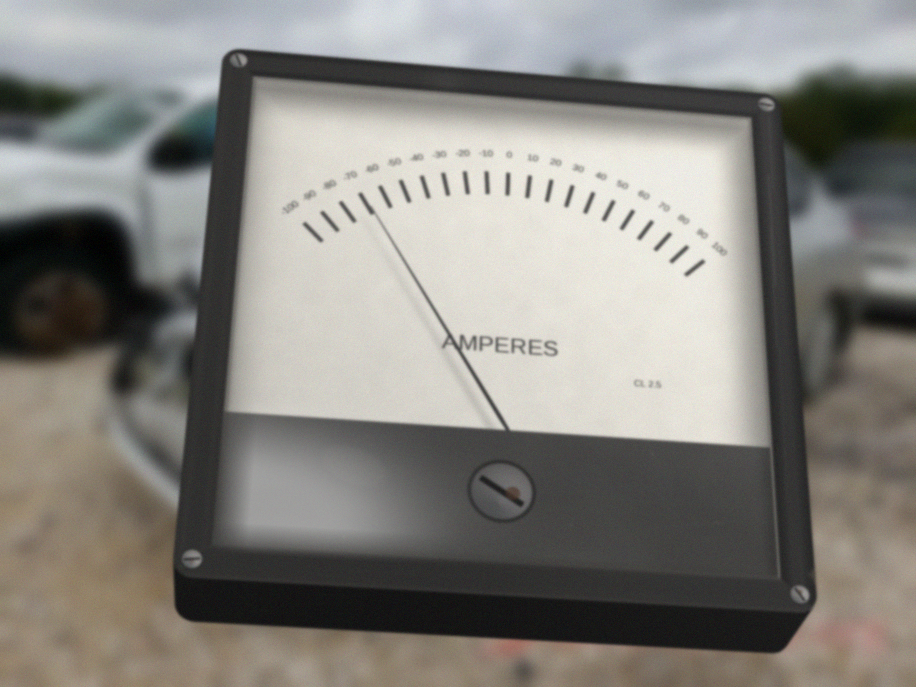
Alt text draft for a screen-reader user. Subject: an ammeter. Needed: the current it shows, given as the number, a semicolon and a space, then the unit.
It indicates -70; A
